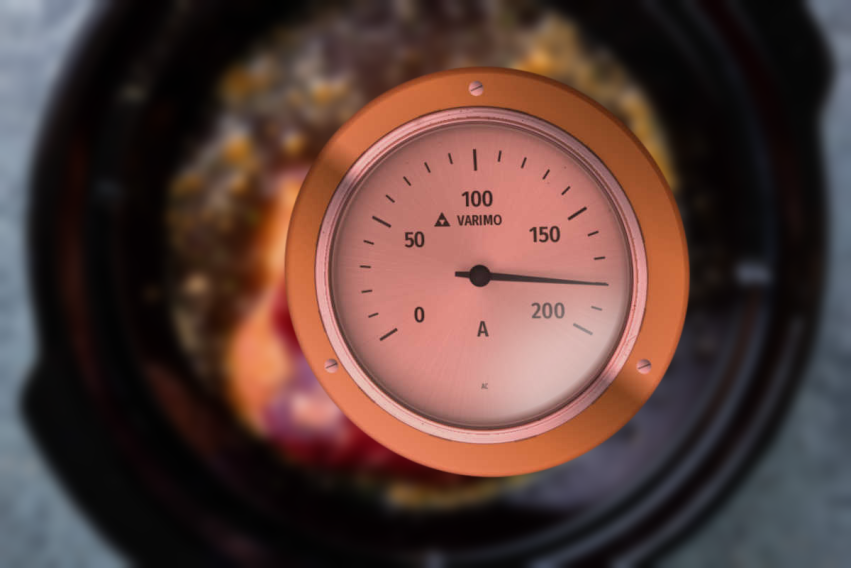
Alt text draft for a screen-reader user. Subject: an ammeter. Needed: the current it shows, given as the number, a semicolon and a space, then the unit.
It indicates 180; A
